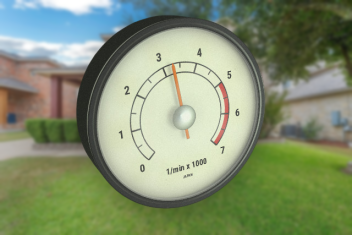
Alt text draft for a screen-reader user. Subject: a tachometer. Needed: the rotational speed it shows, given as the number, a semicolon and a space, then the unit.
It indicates 3250; rpm
